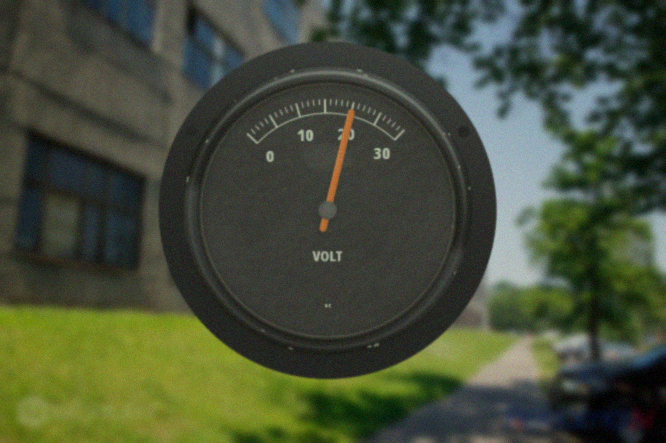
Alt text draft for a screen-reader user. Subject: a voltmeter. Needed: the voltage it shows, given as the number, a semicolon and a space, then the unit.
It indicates 20; V
